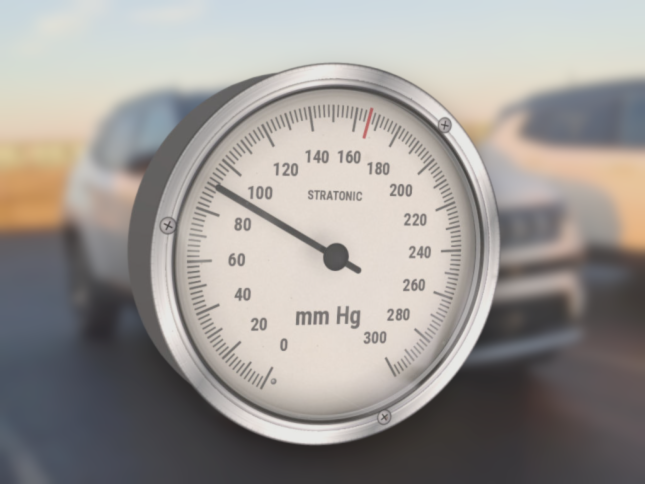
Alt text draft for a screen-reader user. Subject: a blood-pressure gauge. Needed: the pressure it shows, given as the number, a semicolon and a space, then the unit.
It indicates 90; mmHg
